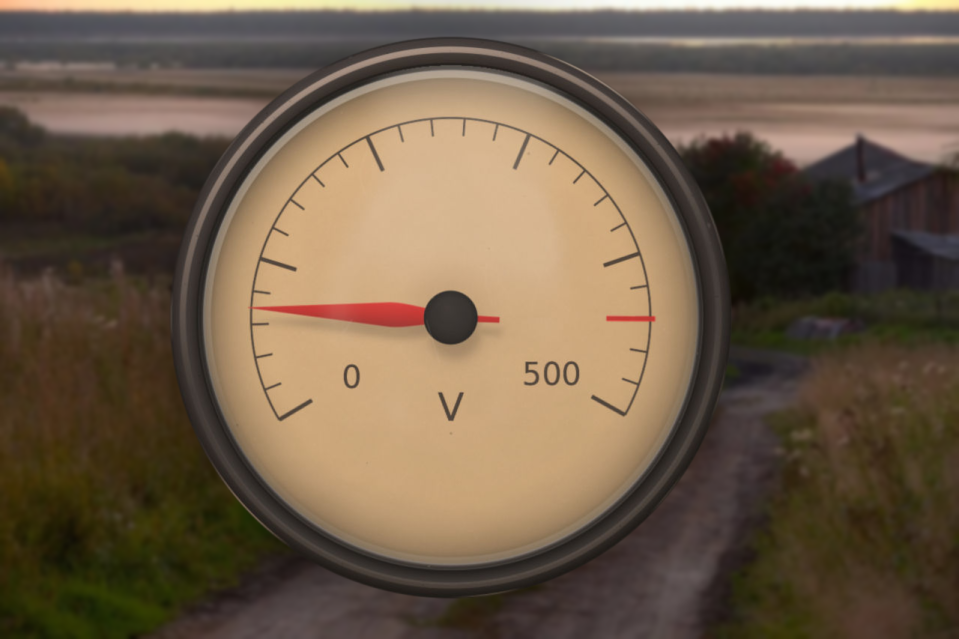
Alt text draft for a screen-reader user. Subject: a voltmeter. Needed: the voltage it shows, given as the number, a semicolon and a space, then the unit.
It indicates 70; V
